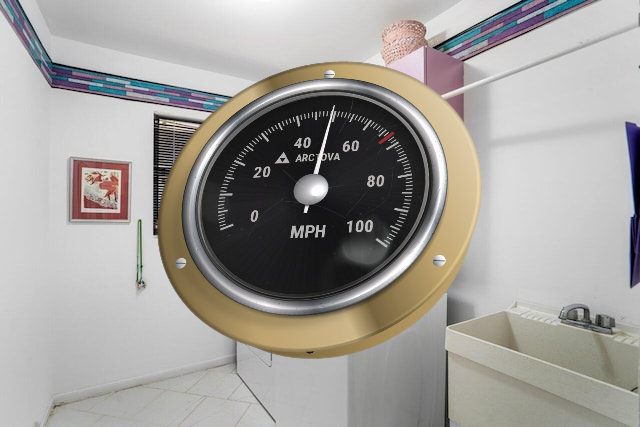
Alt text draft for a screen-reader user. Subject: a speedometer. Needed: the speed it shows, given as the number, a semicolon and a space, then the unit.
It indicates 50; mph
